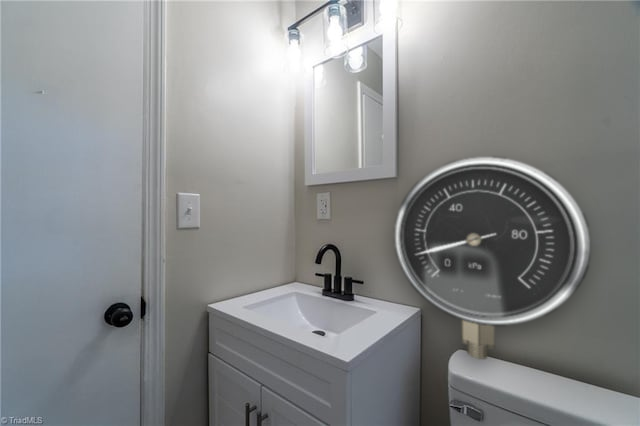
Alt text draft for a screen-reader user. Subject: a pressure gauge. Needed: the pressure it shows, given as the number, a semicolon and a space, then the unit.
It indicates 10; kPa
